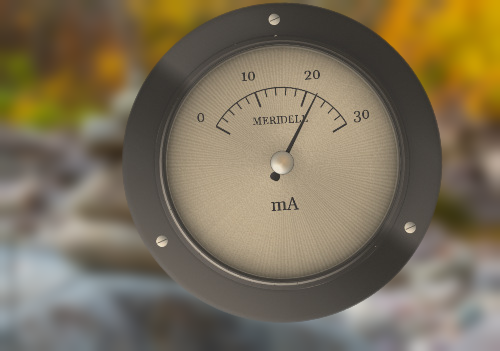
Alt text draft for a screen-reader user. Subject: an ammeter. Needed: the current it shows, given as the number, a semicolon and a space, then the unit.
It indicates 22; mA
